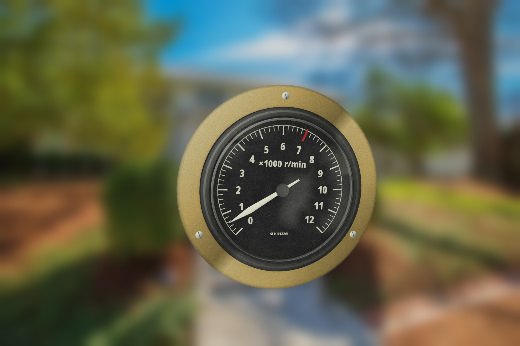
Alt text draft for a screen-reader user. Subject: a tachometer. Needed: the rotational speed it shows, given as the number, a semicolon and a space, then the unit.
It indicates 600; rpm
